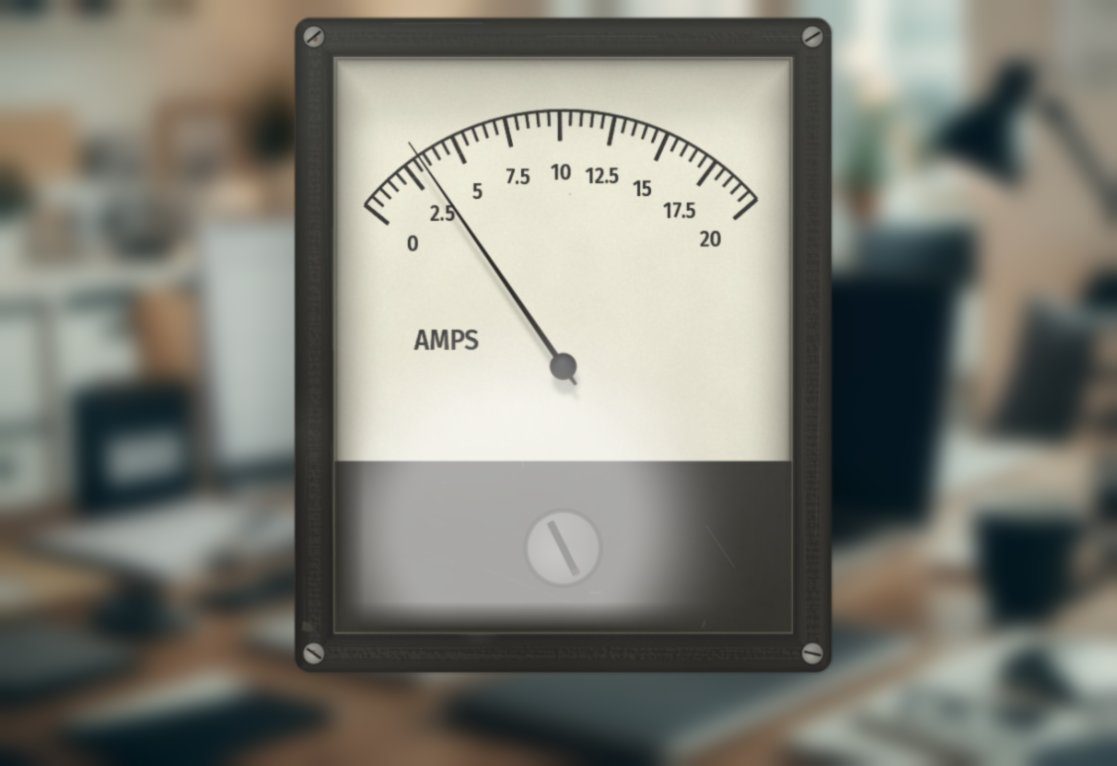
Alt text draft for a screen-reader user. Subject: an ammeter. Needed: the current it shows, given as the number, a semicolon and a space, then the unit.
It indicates 3.25; A
